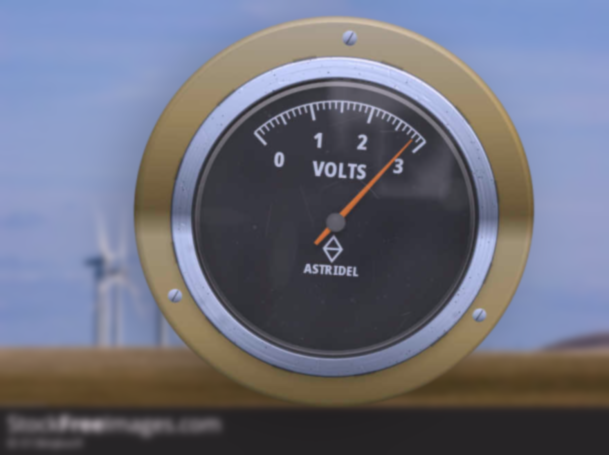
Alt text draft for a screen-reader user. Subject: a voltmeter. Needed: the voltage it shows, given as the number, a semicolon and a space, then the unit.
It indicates 2.8; V
